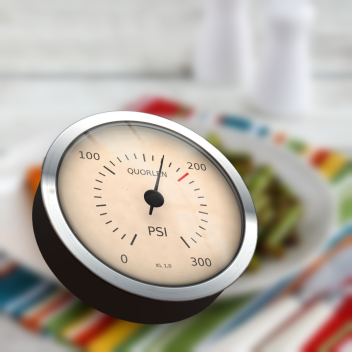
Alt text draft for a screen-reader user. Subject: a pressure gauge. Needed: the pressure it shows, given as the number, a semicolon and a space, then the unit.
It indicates 170; psi
